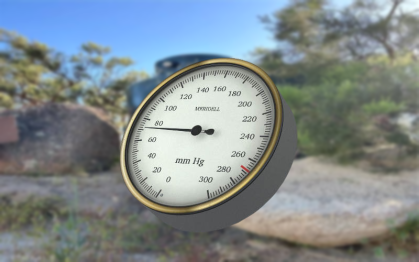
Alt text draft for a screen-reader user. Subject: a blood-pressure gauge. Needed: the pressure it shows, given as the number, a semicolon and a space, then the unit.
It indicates 70; mmHg
